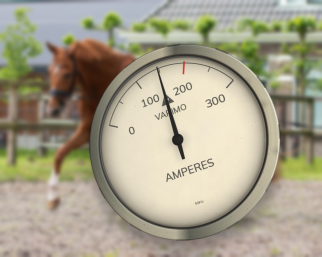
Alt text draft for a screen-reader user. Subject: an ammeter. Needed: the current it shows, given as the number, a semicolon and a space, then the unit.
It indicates 150; A
